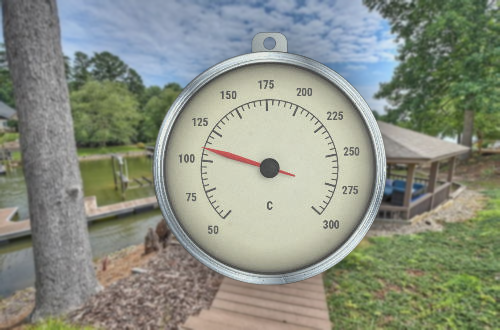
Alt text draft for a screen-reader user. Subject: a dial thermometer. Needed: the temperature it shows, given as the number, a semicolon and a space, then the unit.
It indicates 110; °C
